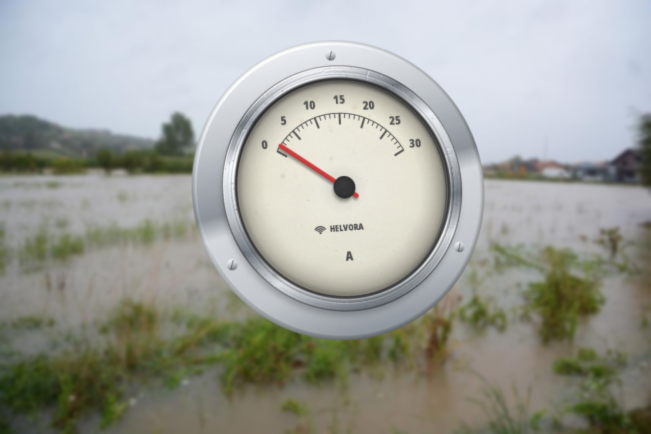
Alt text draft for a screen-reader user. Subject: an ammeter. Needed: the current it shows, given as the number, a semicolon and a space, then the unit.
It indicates 1; A
